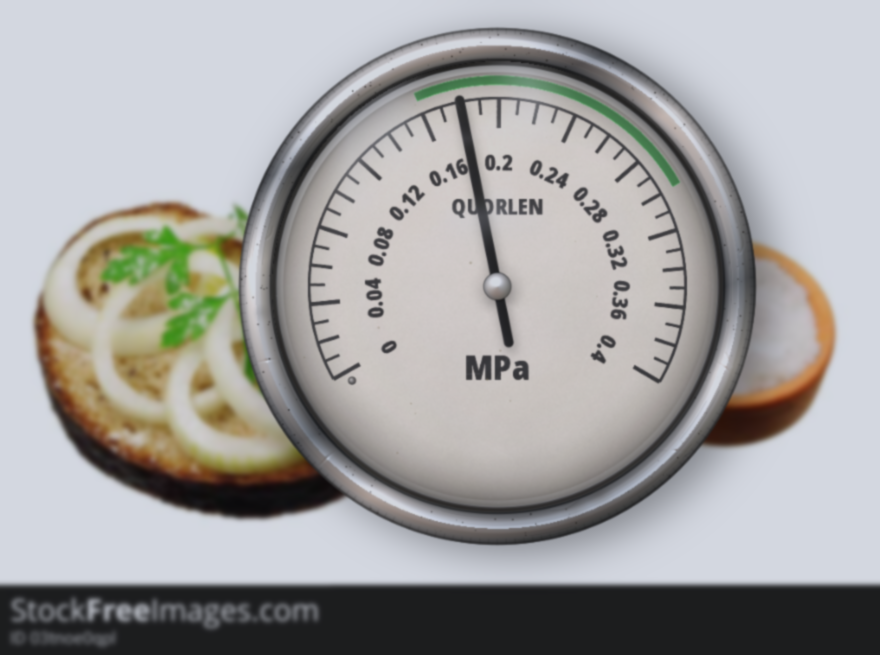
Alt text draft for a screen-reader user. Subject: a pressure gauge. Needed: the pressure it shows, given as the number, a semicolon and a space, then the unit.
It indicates 0.18; MPa
